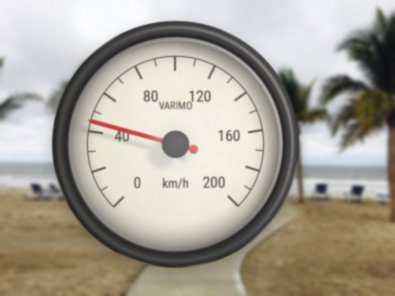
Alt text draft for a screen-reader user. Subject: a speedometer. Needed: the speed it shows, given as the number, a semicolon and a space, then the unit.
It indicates 45; km/h
